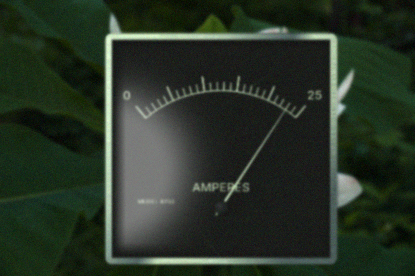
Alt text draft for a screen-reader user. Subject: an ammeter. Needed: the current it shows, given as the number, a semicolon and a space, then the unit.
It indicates 23; A
